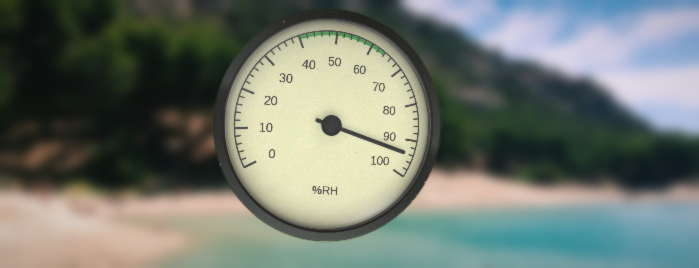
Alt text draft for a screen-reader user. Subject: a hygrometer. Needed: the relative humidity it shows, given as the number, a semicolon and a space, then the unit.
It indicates 94; %
